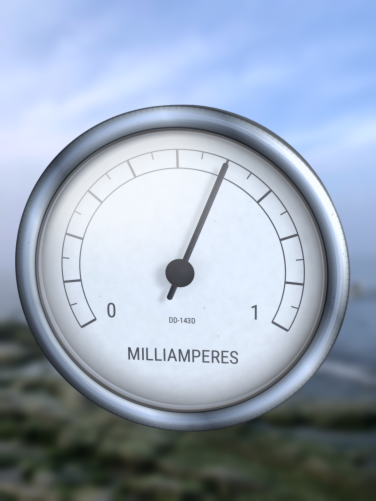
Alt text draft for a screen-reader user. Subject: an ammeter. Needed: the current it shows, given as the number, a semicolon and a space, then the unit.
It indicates 0.6; mA
